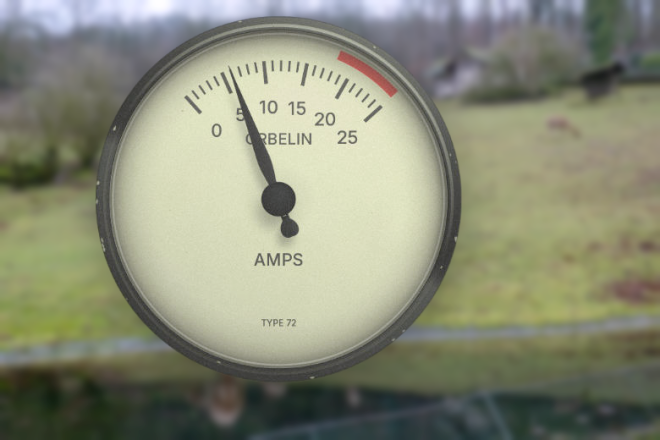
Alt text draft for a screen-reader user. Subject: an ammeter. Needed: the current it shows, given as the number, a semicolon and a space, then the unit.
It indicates 6; A
